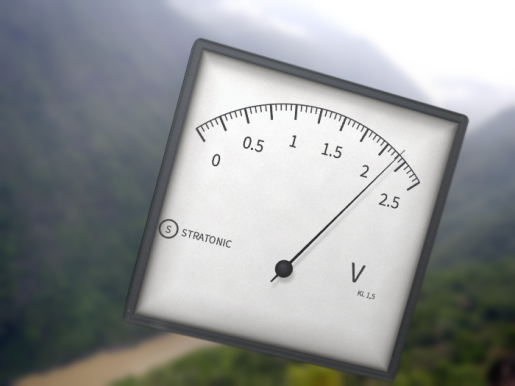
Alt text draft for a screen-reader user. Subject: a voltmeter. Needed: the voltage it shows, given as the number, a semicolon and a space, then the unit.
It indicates 2.15; V
